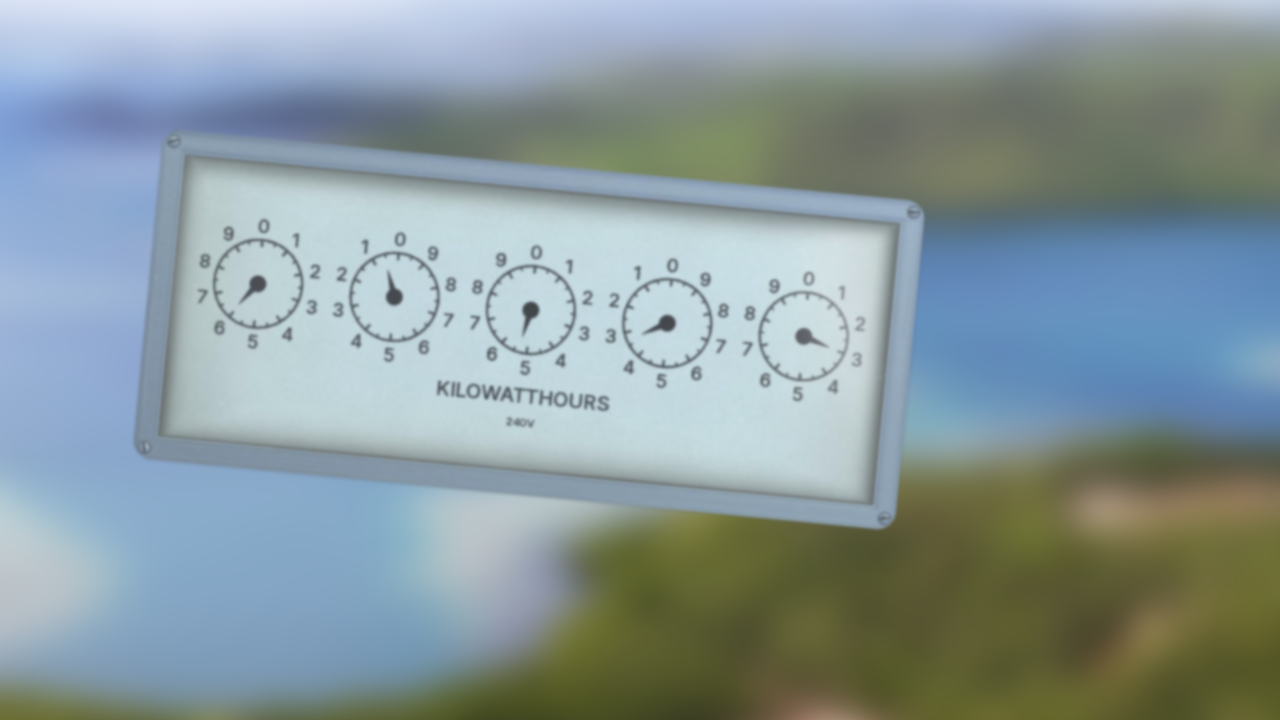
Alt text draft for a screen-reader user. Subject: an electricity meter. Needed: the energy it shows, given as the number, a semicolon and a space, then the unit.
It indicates 60533; kWh
